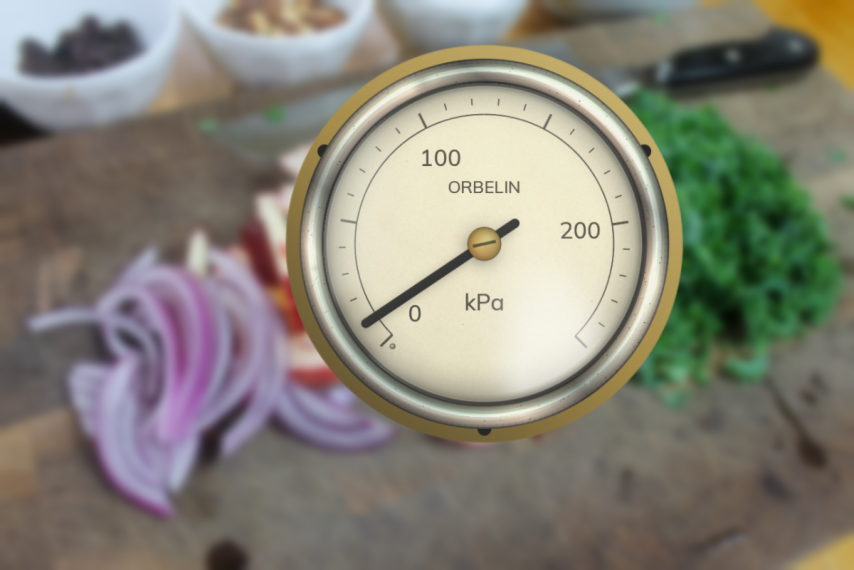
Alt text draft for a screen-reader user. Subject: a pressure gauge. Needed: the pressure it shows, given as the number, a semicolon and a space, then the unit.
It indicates 10; kPa
